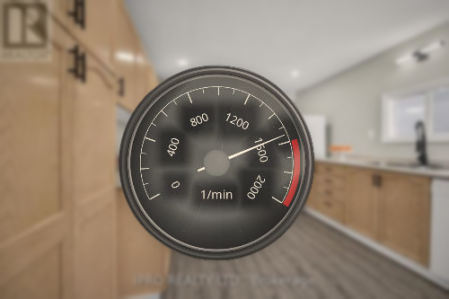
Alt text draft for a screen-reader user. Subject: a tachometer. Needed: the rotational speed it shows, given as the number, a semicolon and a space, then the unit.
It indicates 1550; rpm
